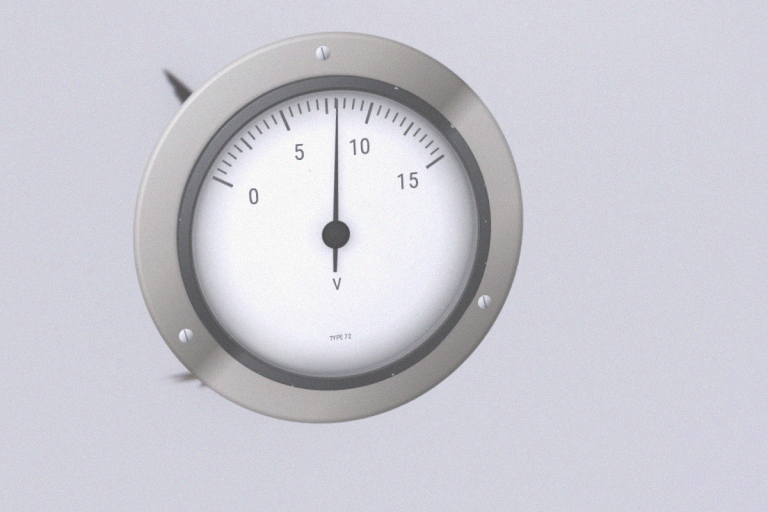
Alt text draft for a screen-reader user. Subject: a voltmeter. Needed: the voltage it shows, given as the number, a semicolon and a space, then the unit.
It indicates 8; V
